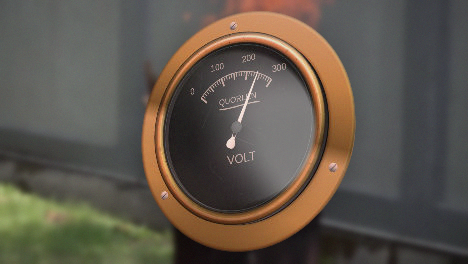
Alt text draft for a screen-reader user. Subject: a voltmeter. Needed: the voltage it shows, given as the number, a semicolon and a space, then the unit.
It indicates 250; V
